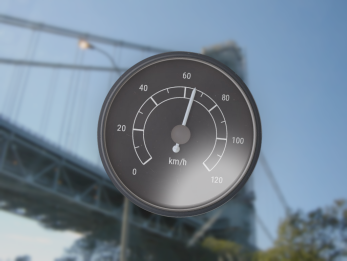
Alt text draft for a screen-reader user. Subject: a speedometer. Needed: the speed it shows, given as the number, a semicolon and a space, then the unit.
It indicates 65; km/h
